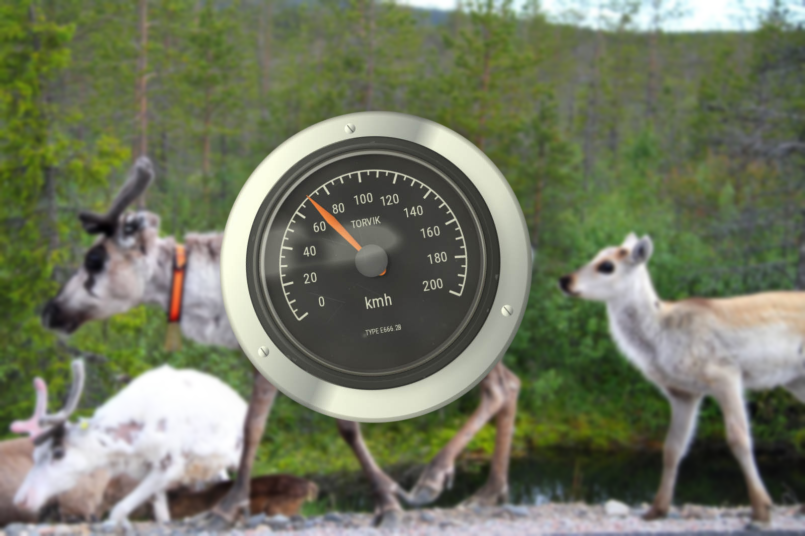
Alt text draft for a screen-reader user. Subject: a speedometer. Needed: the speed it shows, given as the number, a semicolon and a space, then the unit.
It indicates 70; km/h
